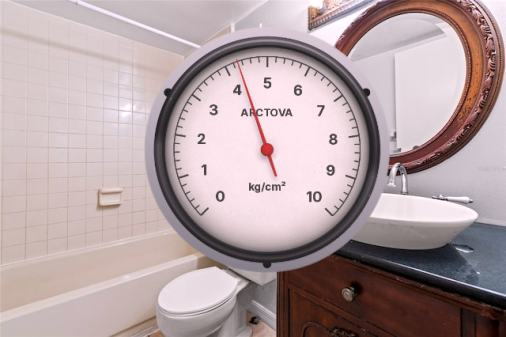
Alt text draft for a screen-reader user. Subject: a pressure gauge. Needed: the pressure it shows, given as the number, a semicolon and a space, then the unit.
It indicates 4.3; kg/cm²
